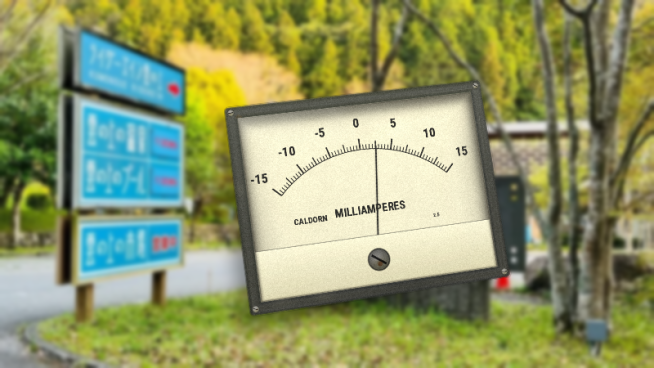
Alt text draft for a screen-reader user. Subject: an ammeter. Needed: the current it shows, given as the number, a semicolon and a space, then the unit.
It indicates 2.5; mA
